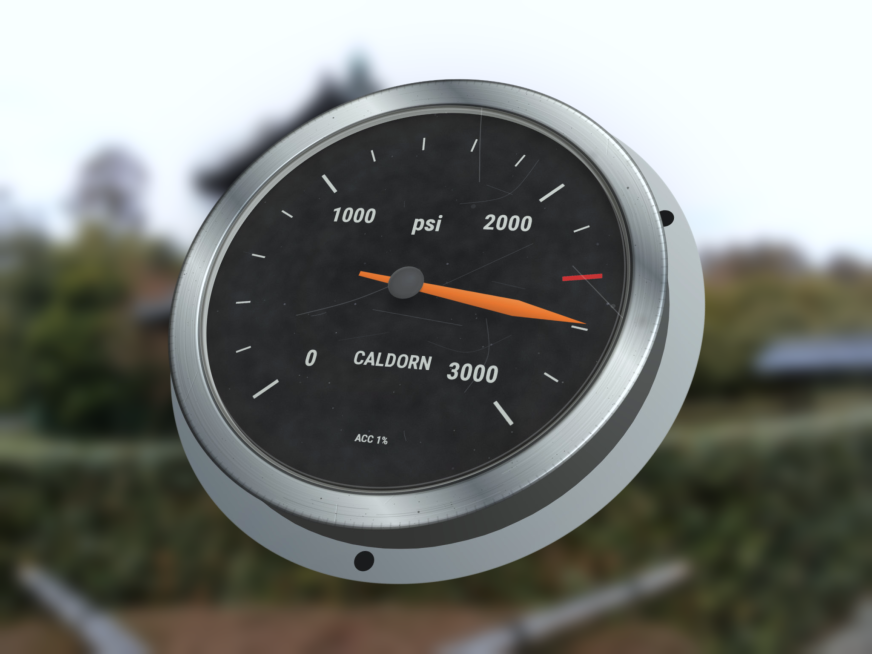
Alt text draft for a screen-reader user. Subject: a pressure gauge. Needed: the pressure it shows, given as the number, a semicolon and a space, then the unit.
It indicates 2600; psi
